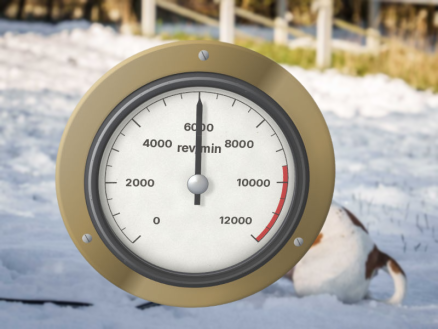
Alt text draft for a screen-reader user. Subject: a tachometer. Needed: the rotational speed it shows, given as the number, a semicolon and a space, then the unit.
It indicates 6000; rpm
